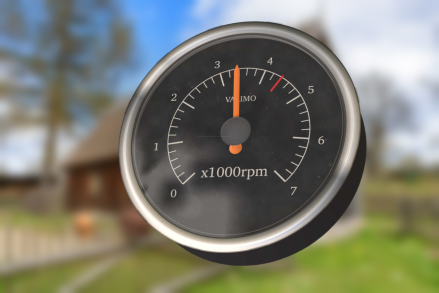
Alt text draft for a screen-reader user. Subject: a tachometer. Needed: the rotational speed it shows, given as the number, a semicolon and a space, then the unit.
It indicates 3400; rpm
